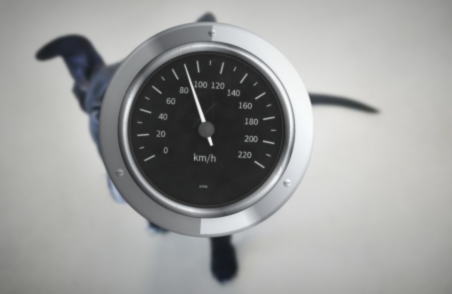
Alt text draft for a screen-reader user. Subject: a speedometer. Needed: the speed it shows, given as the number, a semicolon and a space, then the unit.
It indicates 90; km/h
